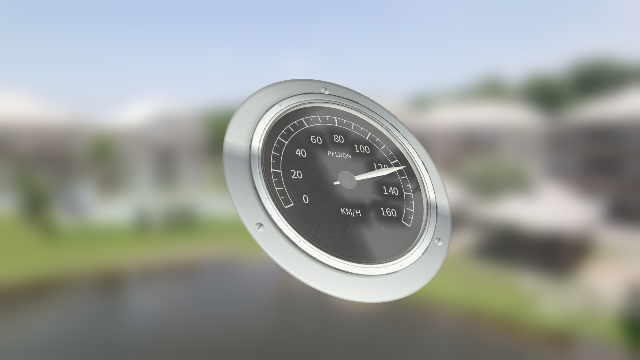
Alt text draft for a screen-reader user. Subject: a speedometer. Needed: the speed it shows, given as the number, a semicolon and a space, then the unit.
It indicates 125; km/h
